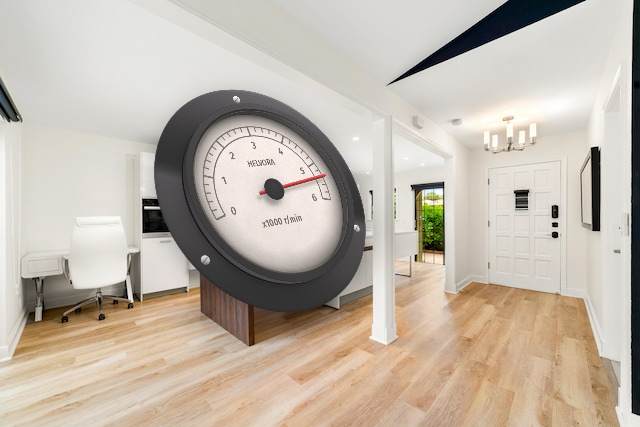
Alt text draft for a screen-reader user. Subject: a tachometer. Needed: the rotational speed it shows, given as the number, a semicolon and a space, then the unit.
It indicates 5400; rpm
